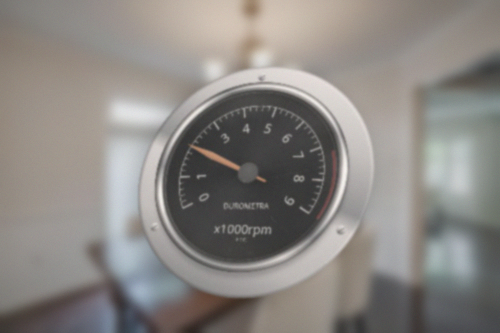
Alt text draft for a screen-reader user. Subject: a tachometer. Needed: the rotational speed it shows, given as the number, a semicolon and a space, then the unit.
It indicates 2000; rpm
